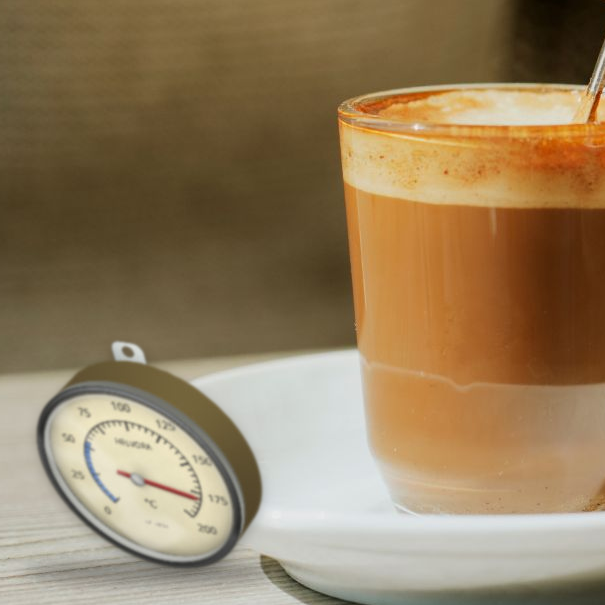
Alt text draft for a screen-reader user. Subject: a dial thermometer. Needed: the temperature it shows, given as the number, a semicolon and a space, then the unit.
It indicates 175; °C
